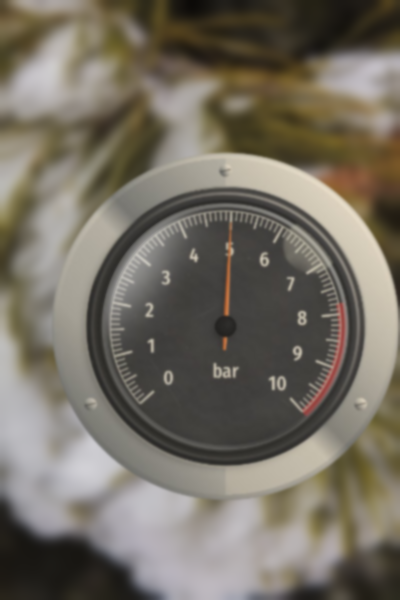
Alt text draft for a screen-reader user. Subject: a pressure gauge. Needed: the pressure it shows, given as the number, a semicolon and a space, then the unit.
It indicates 5; bar
